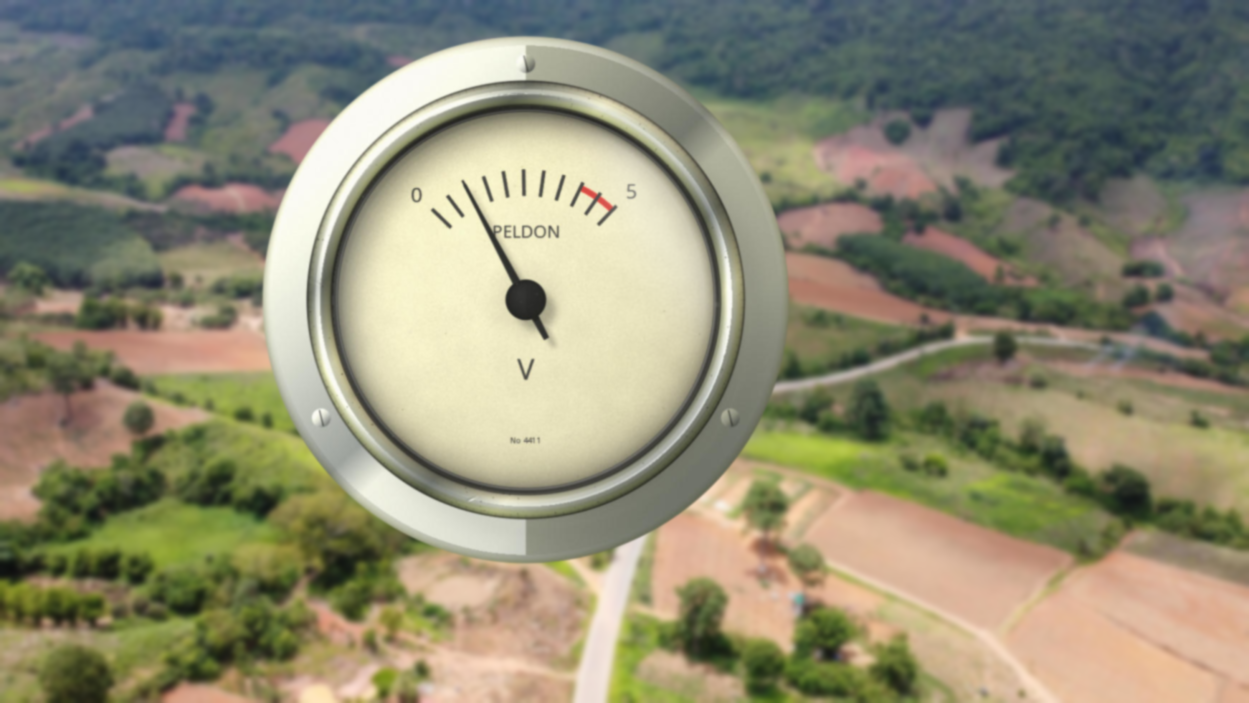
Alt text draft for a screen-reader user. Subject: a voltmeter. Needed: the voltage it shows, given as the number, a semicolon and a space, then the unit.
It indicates 1; V
